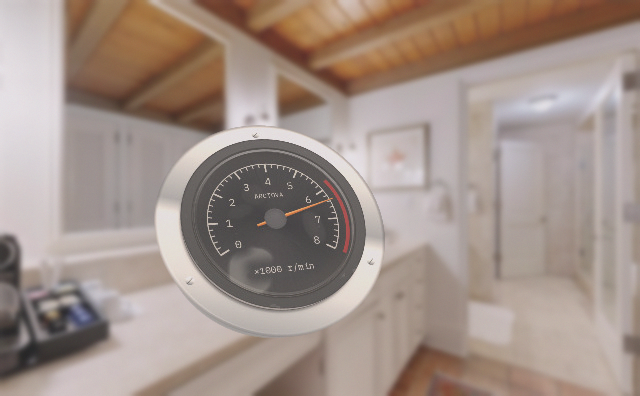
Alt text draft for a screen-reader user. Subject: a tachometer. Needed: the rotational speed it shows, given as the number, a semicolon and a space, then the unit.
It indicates 6400; rpm
